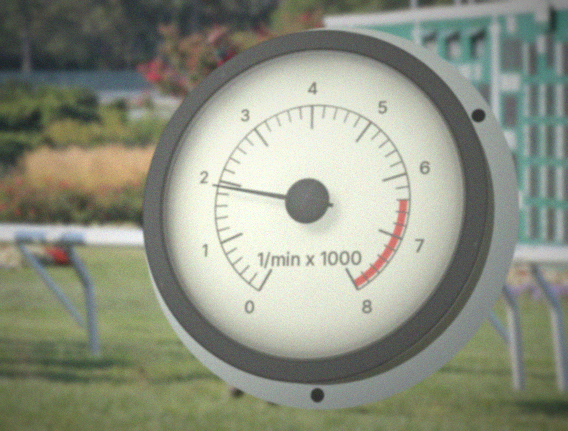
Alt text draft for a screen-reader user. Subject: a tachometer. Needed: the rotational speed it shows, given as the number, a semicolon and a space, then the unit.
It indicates 1900; rpm
